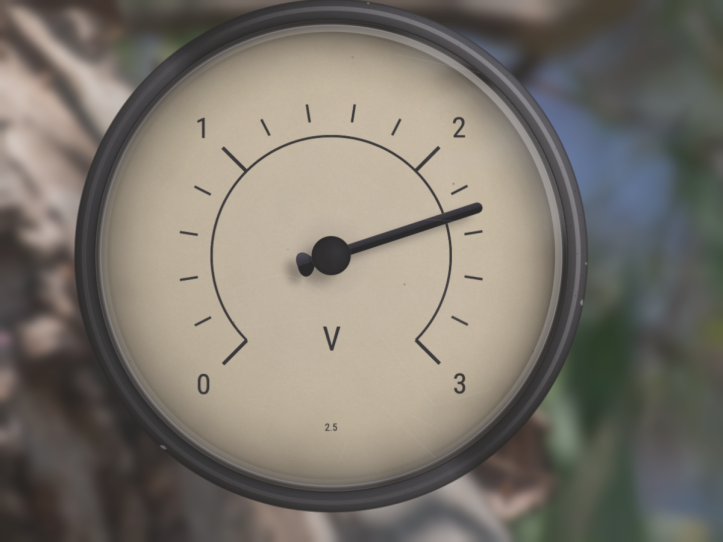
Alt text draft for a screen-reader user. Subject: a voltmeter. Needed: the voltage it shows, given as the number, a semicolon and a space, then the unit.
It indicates 2.3; V
